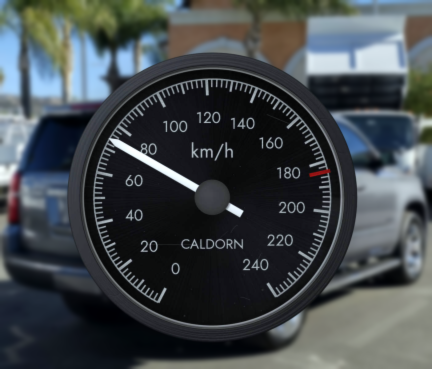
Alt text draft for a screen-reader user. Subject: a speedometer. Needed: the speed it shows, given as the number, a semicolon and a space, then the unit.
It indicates 74; km/h
